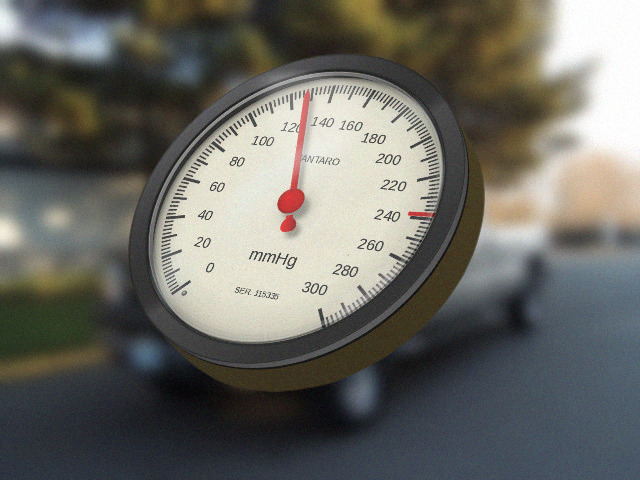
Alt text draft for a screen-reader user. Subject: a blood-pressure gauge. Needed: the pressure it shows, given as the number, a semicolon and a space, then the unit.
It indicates 130; mmHg
